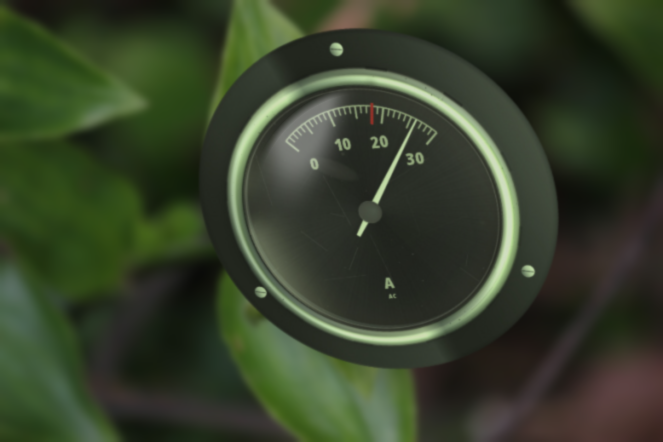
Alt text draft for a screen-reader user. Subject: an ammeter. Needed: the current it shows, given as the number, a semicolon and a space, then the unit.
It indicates 26; A
